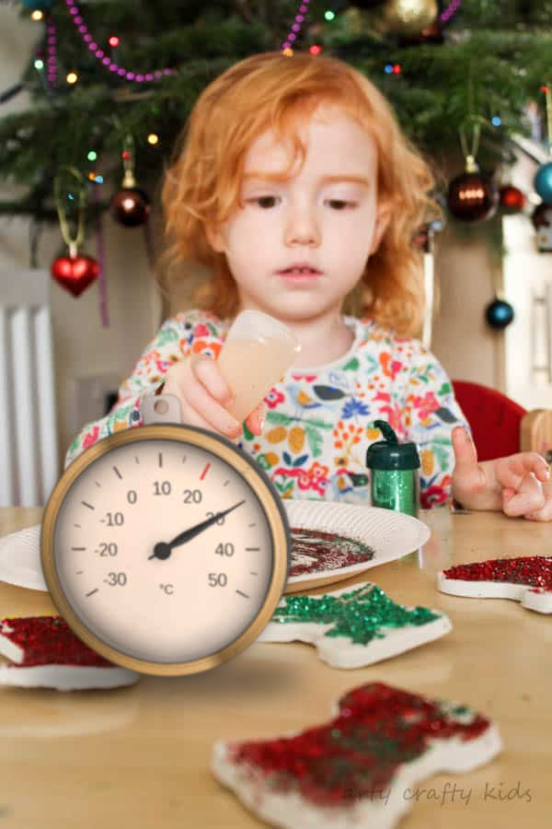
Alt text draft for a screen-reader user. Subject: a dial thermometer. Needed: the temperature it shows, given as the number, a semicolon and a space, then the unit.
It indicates 30; °C
